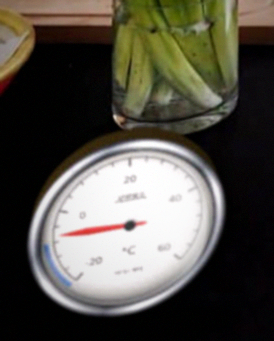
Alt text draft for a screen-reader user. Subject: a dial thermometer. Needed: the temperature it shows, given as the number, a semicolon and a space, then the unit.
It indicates -6; °C
